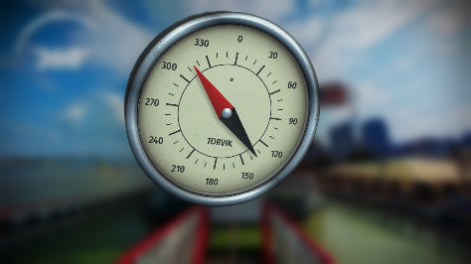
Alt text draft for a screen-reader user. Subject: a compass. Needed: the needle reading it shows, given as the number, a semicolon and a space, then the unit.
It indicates 315; °
